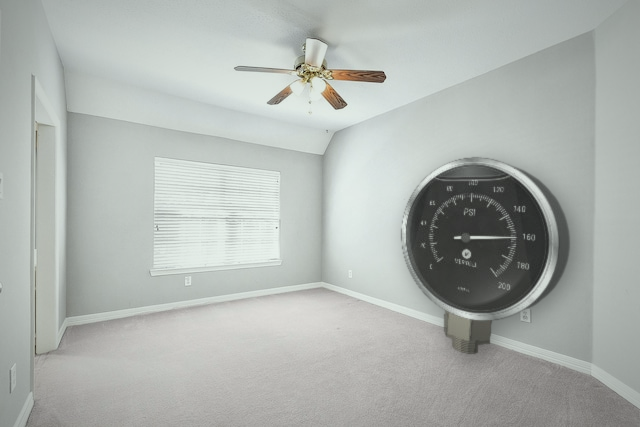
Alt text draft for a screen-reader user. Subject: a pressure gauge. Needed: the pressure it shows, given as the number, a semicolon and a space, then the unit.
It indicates 160; psi
